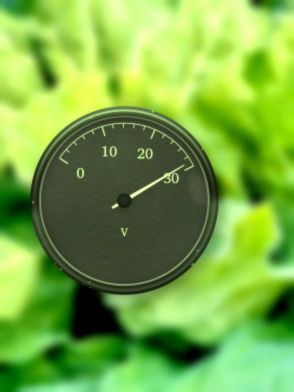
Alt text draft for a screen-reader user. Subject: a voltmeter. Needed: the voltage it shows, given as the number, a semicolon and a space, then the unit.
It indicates 29; V
